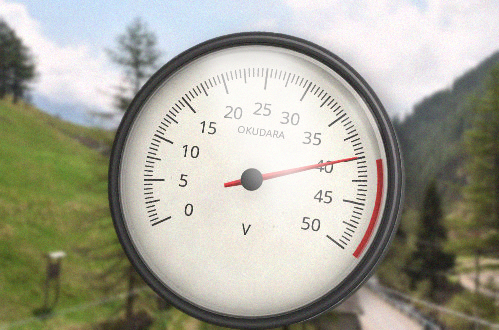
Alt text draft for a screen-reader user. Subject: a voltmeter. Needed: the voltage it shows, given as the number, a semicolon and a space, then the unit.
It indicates 40; V
